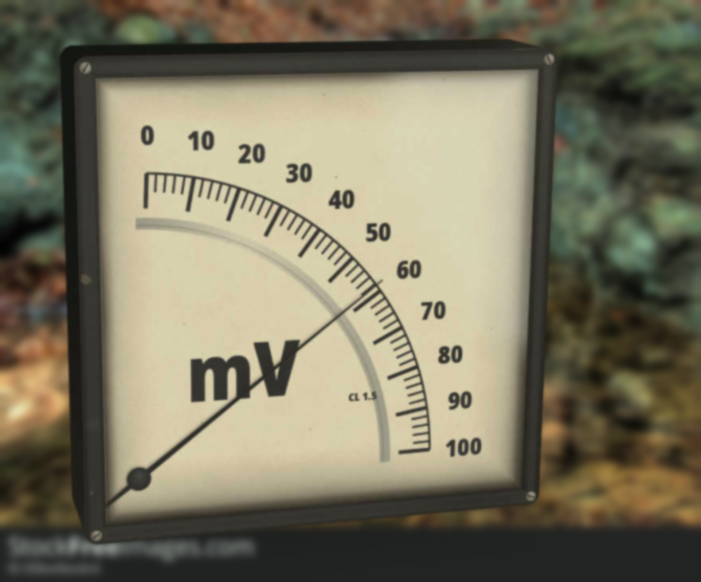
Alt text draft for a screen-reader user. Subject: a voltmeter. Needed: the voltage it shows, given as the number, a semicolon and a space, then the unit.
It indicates 58; mV
